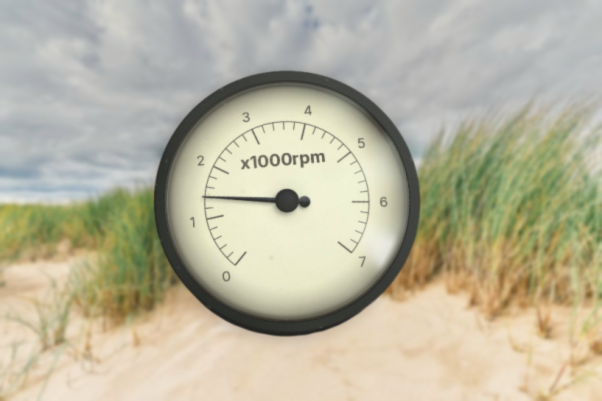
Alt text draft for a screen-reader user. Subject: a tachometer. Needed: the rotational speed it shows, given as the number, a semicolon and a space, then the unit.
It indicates 1400; rpm
